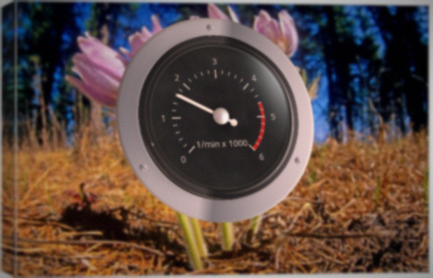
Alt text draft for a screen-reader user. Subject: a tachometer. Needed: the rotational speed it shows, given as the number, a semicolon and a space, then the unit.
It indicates 1600; rpm
